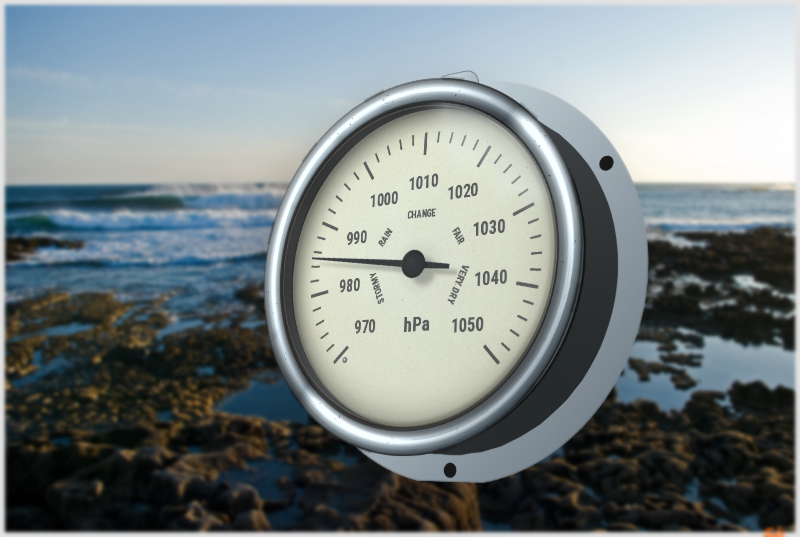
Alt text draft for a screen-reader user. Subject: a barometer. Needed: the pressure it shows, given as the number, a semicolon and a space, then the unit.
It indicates 985; hPa
